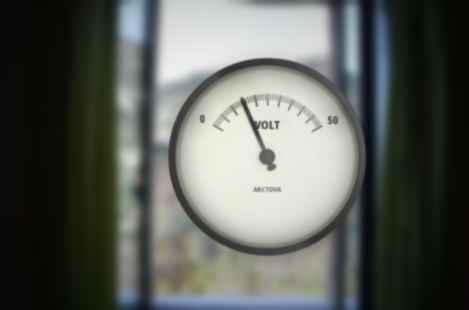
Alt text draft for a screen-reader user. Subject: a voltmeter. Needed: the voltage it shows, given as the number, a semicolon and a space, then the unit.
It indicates 15; V
